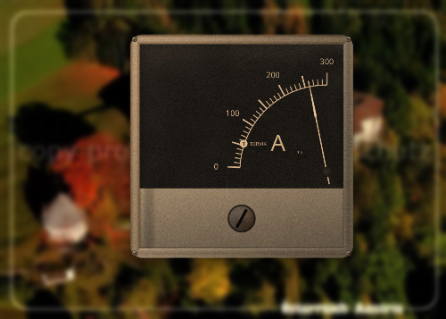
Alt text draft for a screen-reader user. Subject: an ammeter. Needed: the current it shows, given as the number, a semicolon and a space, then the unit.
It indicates 260; A
